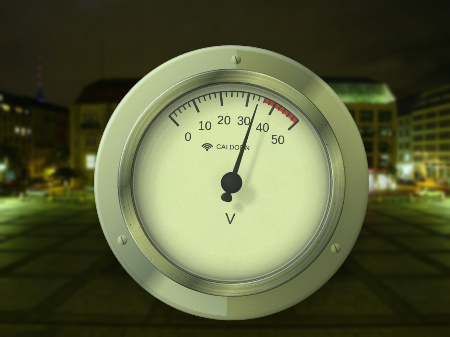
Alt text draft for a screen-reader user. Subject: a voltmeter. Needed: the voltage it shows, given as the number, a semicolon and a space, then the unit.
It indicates 34; V
